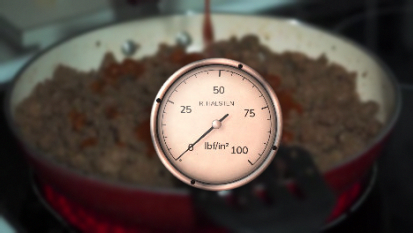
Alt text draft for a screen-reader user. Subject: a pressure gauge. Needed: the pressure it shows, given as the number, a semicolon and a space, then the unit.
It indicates 0; psi
